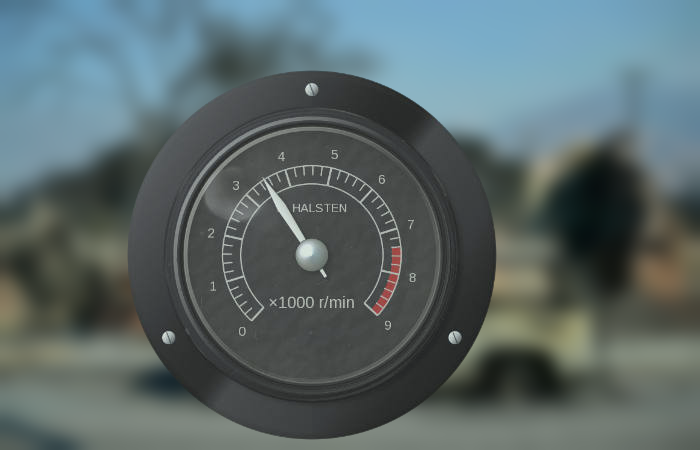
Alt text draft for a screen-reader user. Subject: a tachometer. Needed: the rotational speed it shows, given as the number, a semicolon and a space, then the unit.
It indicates 3500; rpm
